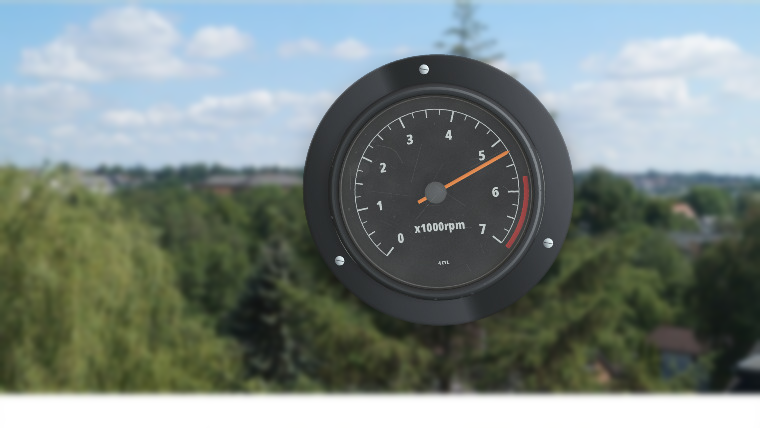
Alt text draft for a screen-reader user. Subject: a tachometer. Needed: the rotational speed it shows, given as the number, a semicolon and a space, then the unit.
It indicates 5250; rpm
